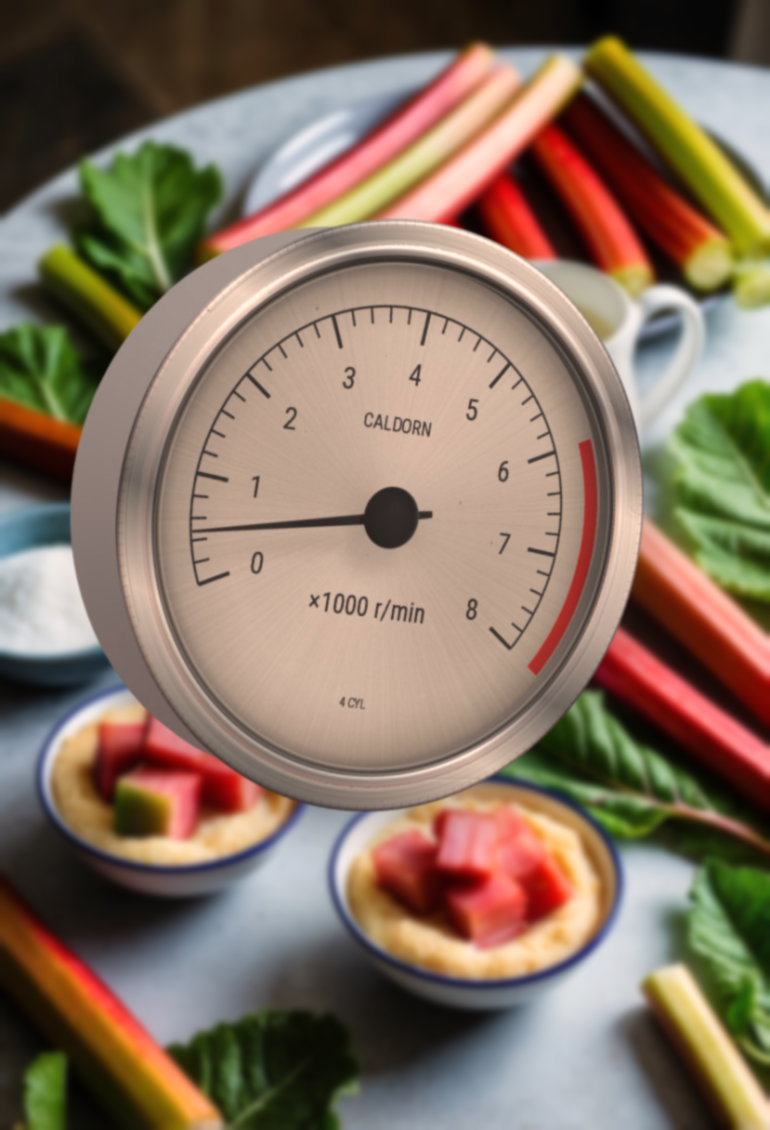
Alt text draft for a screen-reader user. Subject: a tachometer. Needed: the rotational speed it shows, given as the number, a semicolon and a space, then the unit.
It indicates 500; rpm
